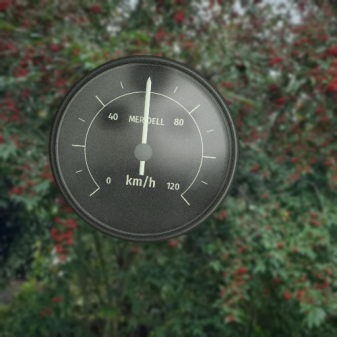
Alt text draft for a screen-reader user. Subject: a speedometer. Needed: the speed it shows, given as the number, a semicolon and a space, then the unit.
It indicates 60; km/h
